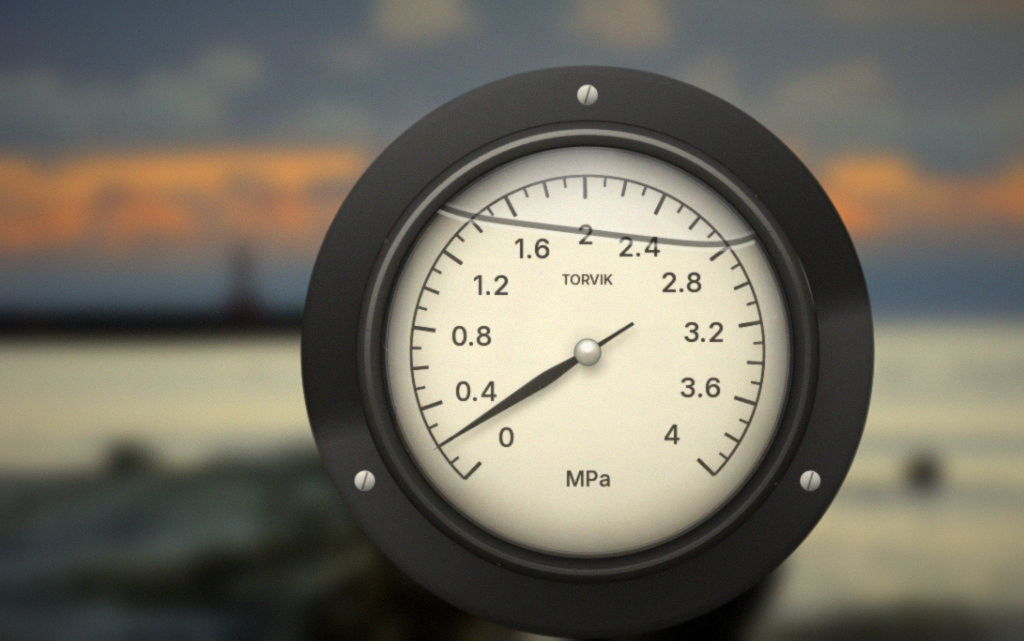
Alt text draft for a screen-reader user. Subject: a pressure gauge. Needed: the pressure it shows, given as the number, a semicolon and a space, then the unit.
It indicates 0.2; MPa
